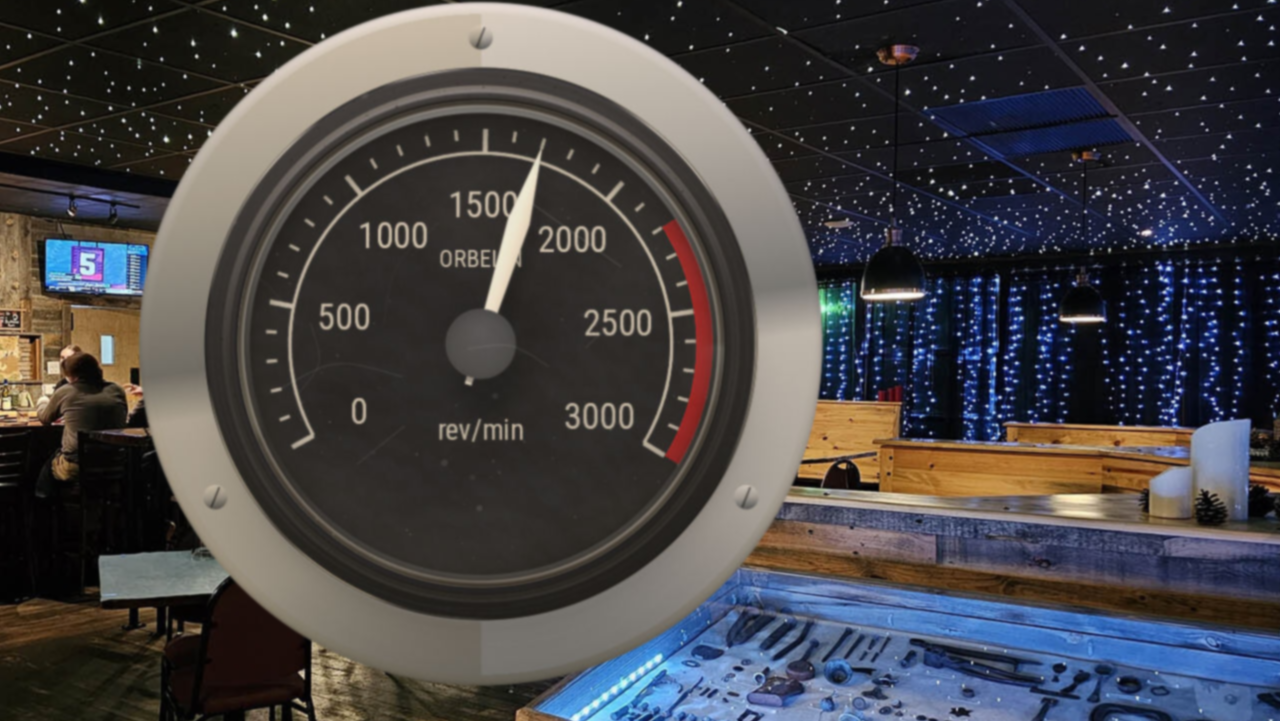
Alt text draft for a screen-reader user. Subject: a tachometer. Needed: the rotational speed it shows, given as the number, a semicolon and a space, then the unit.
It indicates 1700; rpm
